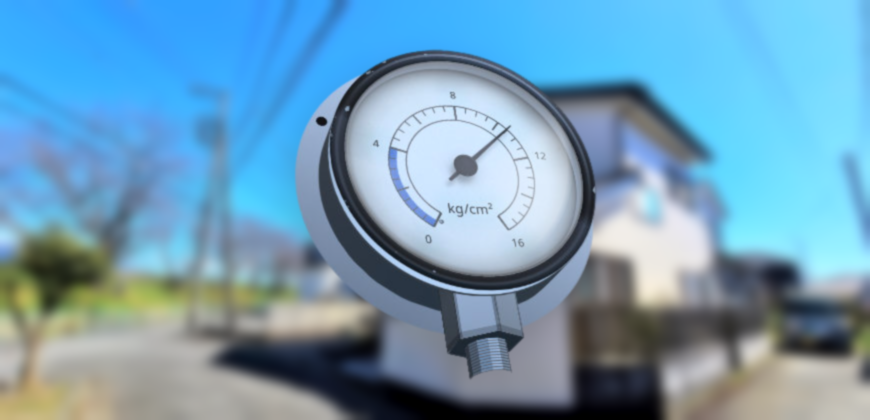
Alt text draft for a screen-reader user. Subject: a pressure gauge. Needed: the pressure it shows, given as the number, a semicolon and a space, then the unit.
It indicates 10.5; kg/cm²
